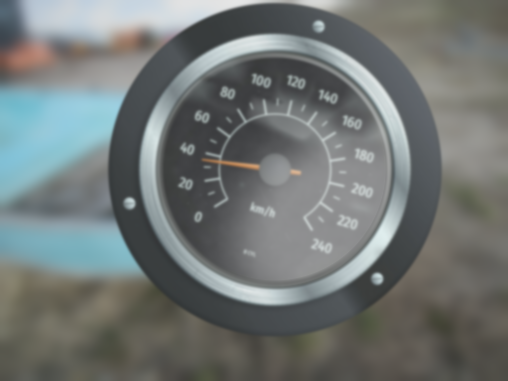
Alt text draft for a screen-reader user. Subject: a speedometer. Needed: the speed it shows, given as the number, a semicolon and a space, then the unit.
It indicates 35; km/h
